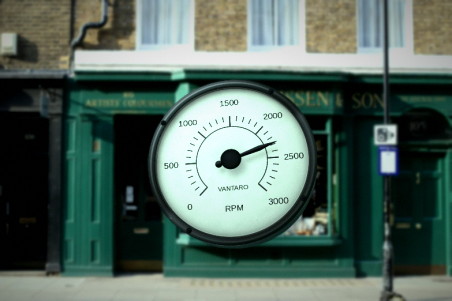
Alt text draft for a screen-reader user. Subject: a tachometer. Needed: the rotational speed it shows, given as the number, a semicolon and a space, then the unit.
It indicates 2300; rpm
